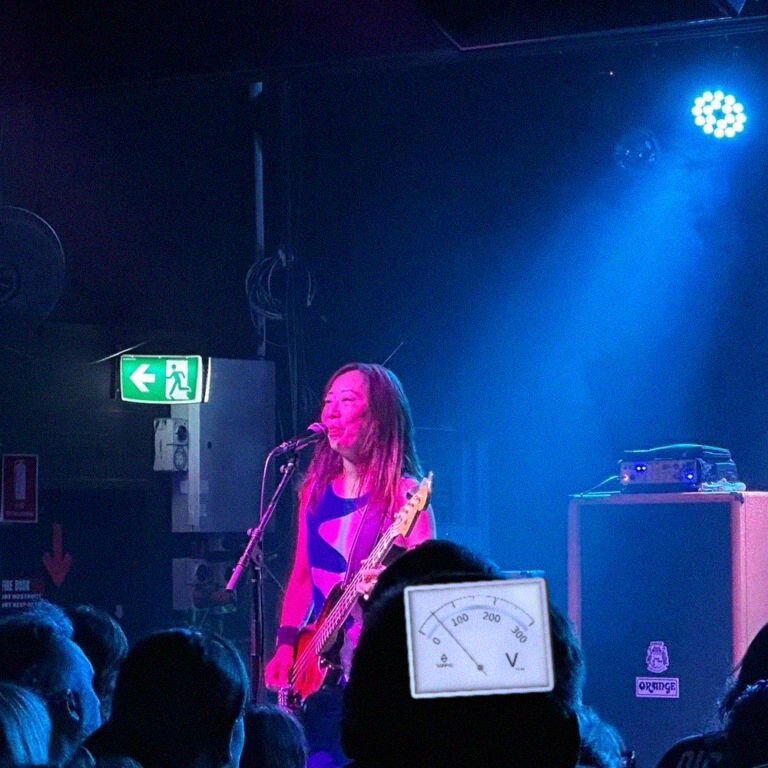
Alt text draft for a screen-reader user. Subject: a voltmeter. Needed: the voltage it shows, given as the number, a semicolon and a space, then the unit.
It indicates 50; V
